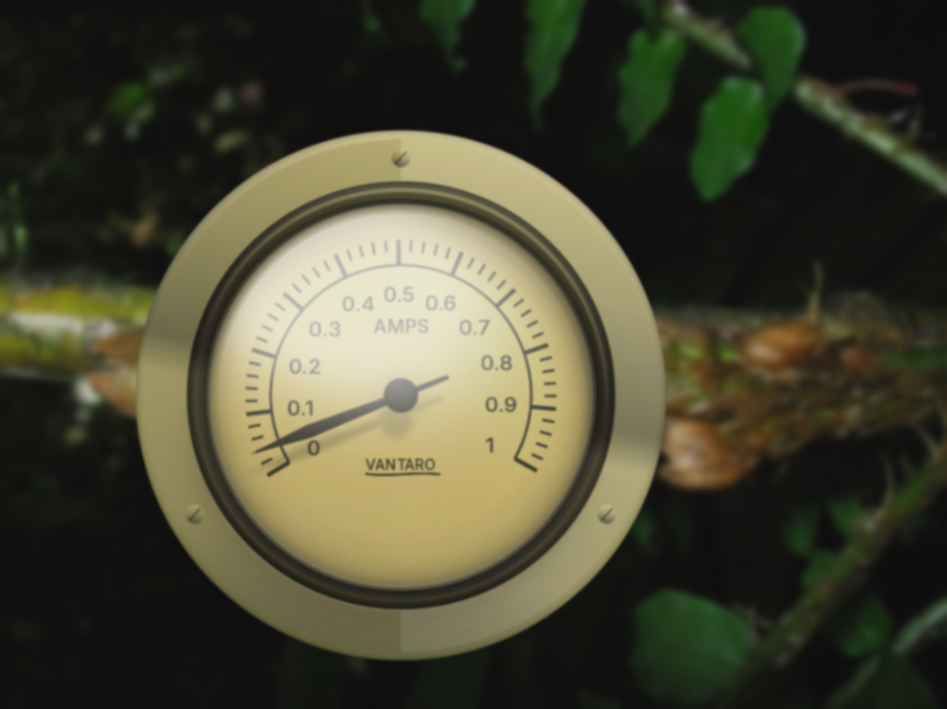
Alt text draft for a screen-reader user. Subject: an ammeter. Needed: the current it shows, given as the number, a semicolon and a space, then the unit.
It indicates 0.04; A
